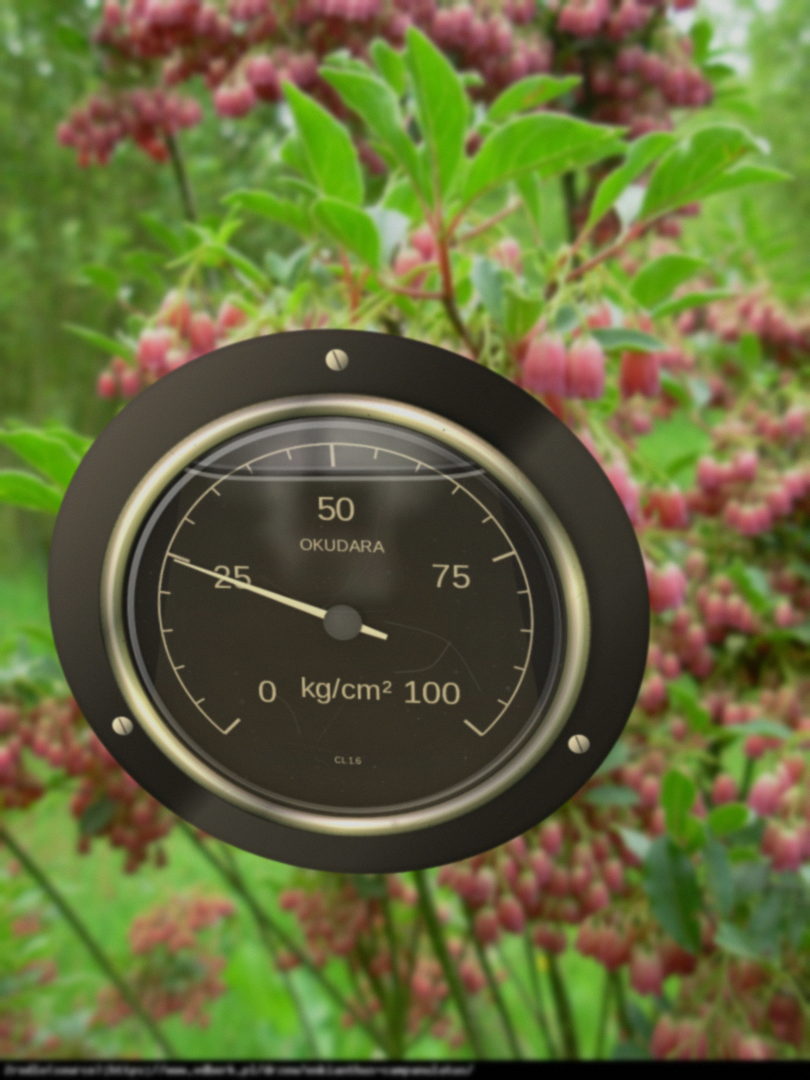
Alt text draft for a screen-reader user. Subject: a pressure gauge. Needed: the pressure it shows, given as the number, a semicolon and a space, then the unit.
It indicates 25; kg/cm²
